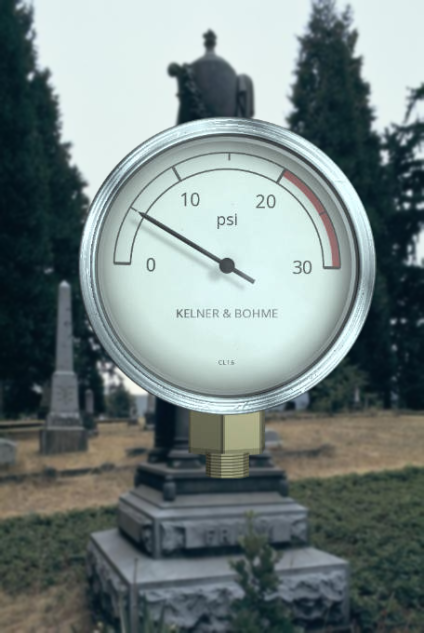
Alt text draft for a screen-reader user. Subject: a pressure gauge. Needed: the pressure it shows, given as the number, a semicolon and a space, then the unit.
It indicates 5; psi
